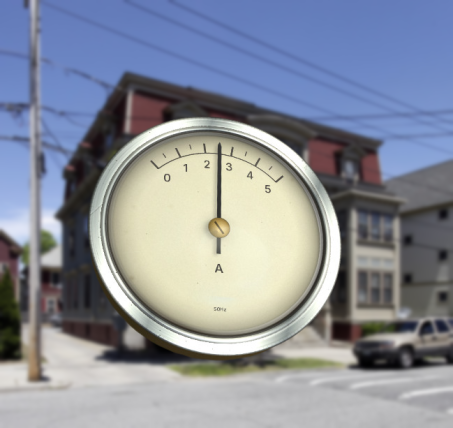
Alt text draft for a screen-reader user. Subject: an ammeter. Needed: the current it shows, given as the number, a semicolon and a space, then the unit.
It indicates 2.5; A
